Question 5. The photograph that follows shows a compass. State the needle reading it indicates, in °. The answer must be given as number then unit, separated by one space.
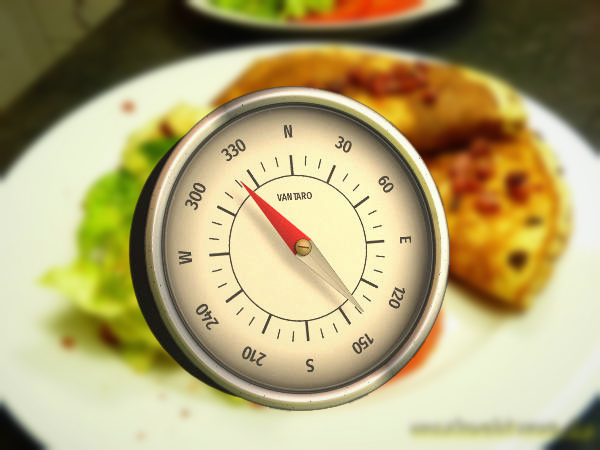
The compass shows 320 °
